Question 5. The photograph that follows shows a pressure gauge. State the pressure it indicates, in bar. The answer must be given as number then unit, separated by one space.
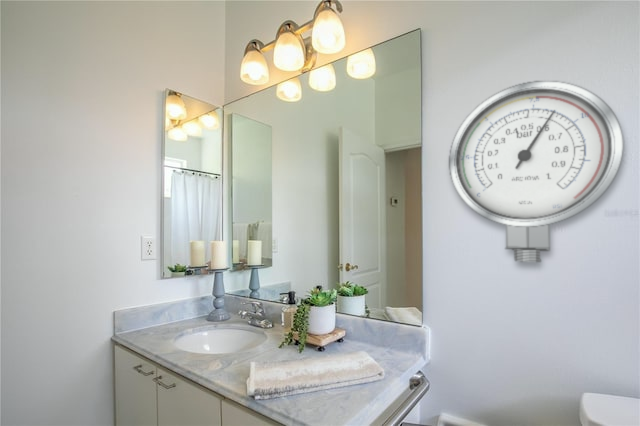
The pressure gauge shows 0.6 bar
